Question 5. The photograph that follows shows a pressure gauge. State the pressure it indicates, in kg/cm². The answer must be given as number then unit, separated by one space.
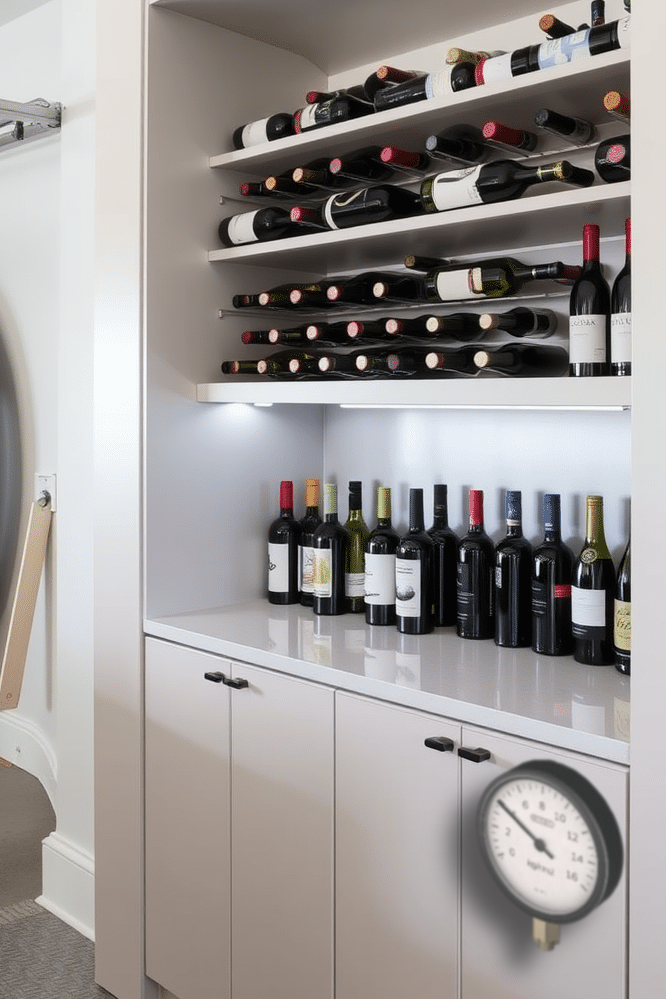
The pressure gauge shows 4 kg/cm²
